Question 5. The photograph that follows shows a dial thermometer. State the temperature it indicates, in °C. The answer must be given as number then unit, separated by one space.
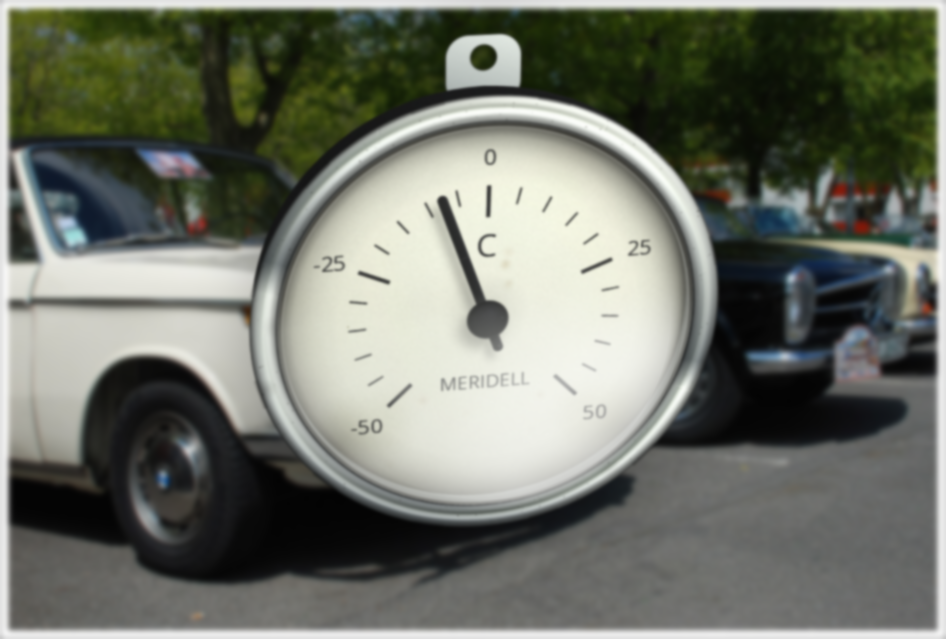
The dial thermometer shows -7.5 °C
